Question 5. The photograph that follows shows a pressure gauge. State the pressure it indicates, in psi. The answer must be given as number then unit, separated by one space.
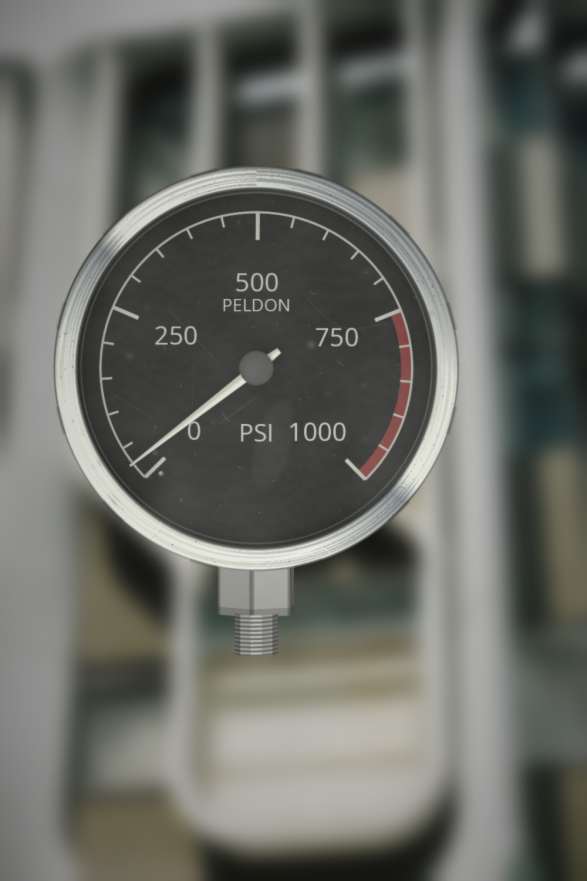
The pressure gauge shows 25 psi
